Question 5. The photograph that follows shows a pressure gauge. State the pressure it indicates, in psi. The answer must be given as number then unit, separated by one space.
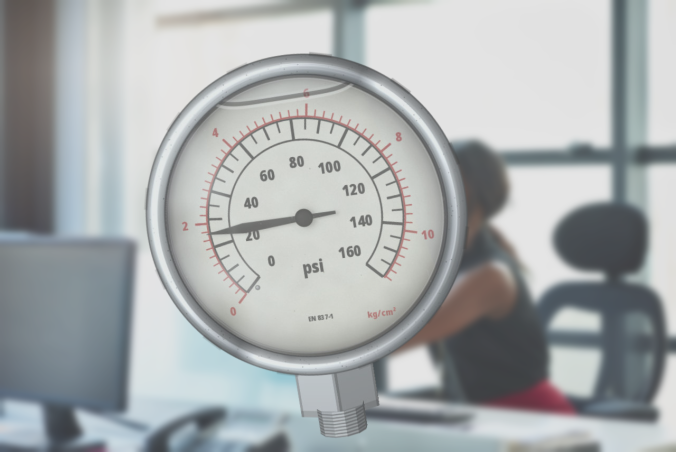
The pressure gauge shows 25 psi
